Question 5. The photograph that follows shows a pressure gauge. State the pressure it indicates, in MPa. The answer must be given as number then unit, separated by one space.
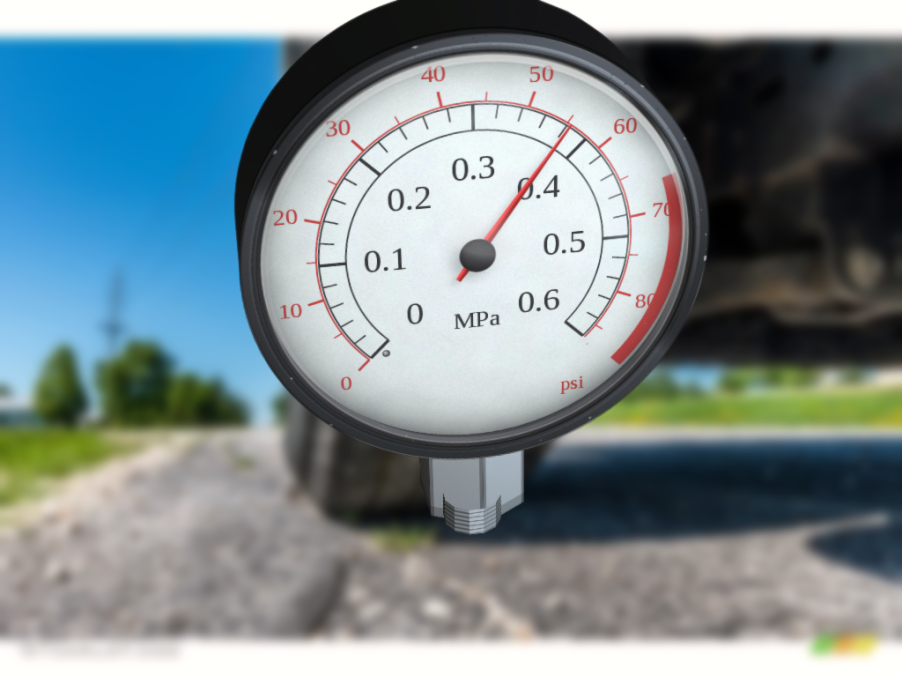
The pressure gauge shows 0.38 MPa
